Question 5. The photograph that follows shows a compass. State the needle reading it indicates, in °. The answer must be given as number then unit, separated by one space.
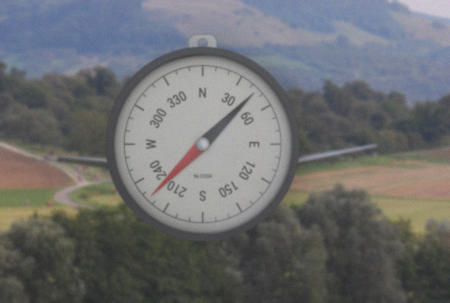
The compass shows 225 °
